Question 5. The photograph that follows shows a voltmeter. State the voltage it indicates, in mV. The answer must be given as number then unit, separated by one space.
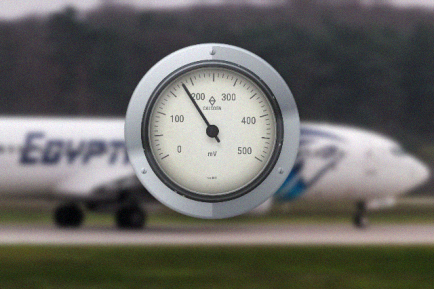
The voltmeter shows 180 mV
